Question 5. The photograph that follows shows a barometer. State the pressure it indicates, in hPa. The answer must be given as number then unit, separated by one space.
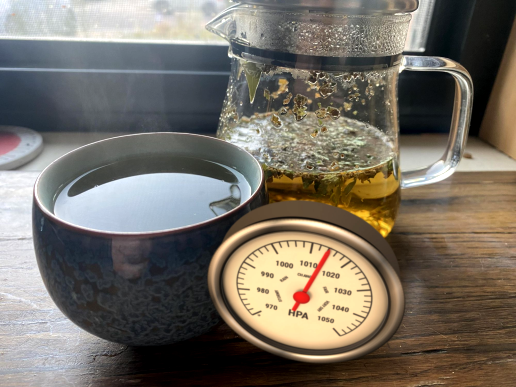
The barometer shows 1014 hPa
